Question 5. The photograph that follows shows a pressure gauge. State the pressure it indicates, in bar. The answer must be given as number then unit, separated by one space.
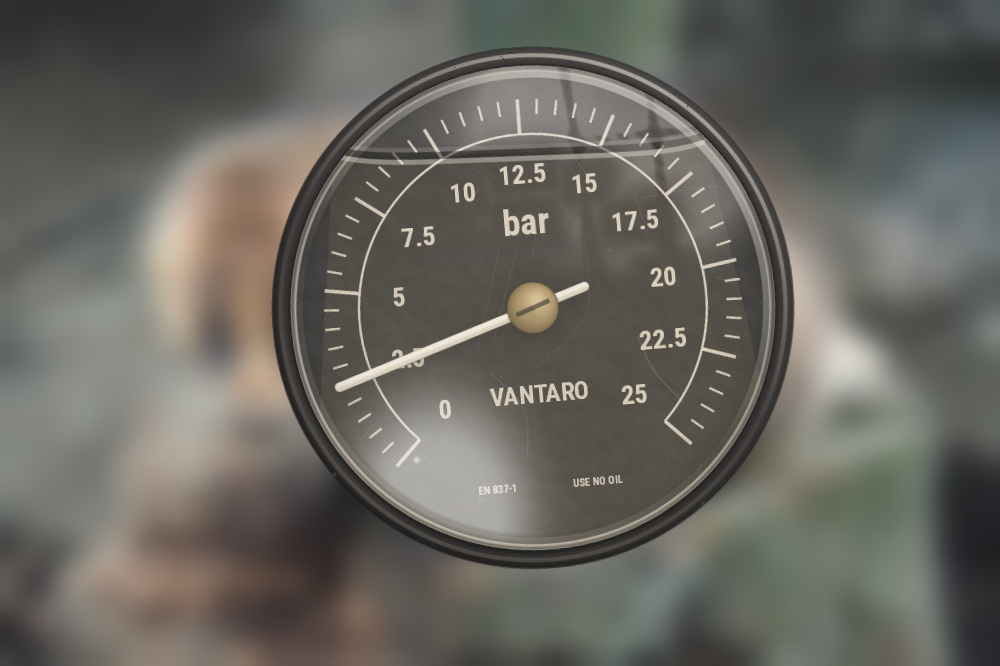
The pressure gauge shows 2.5 bar
